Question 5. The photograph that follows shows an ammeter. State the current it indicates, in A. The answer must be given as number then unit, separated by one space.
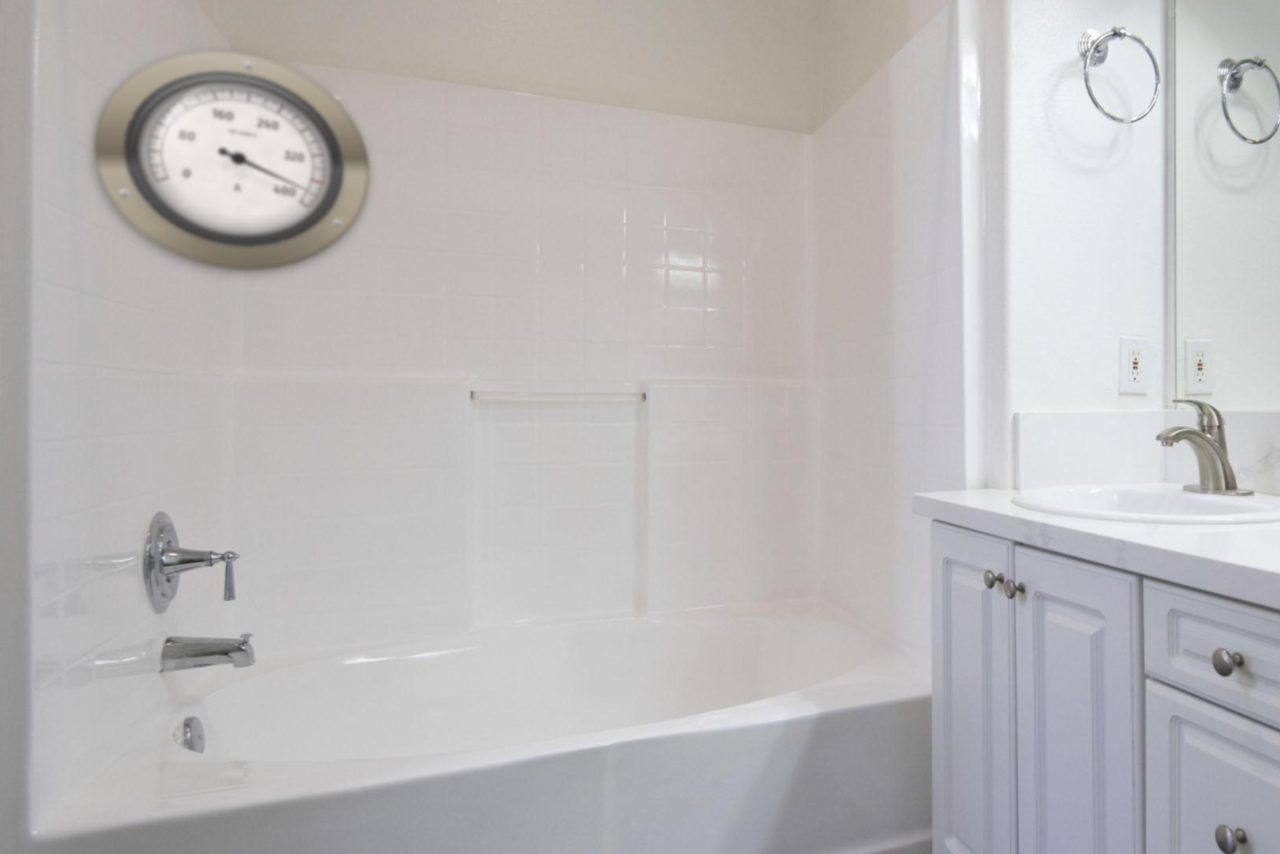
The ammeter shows 380 A
